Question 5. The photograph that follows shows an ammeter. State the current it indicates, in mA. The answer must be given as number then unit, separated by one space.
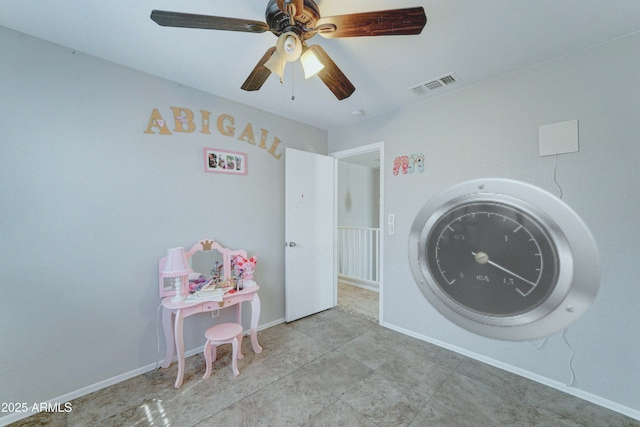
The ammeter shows 1.4 mA
